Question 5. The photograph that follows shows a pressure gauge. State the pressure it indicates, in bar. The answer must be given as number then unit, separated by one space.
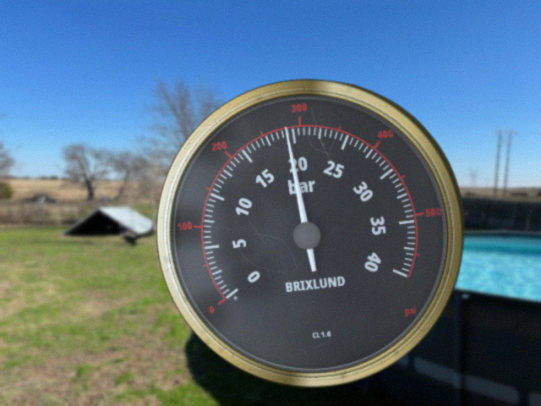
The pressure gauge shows 19.5 bar
